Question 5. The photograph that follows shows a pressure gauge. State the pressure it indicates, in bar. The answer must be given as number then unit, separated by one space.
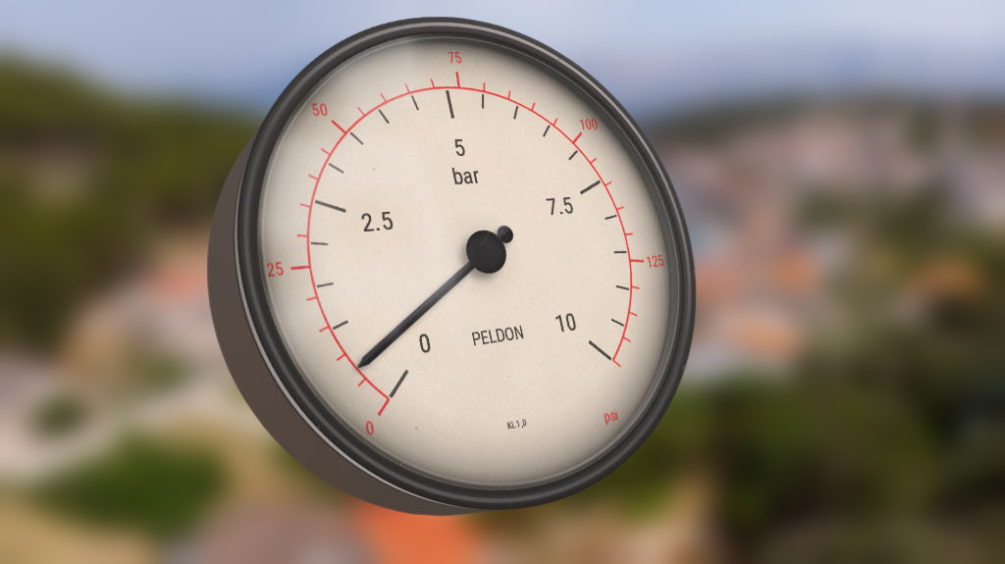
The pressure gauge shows 0.5 bar
